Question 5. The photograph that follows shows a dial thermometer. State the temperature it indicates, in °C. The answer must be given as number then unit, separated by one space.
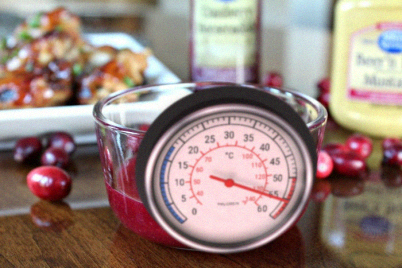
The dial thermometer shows 55 °C
